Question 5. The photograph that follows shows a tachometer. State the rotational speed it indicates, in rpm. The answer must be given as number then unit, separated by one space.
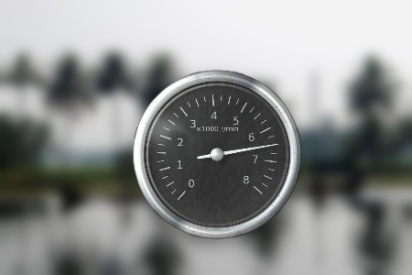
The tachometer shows 6500 rpm
